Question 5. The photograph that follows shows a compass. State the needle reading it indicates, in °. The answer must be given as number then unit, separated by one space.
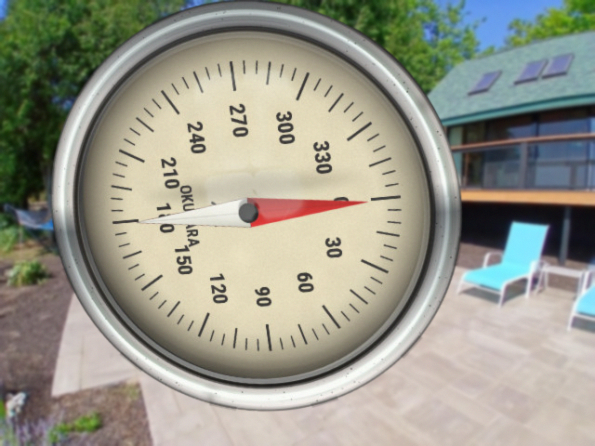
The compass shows 0 °
